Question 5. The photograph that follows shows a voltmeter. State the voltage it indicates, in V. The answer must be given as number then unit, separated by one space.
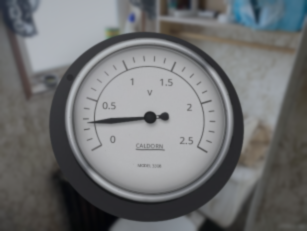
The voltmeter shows 0.25 V
